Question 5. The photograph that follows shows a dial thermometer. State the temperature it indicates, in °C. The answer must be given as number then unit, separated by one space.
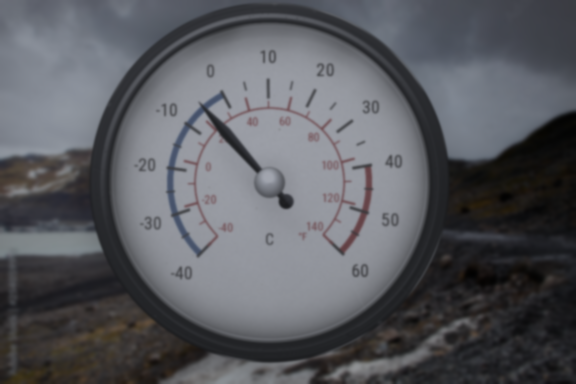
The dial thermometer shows -5 °C
